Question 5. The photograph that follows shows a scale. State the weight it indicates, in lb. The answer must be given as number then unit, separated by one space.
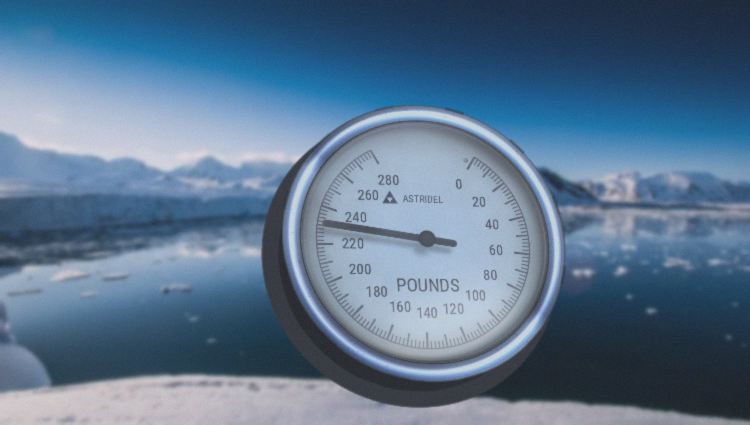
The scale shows 230 lb
